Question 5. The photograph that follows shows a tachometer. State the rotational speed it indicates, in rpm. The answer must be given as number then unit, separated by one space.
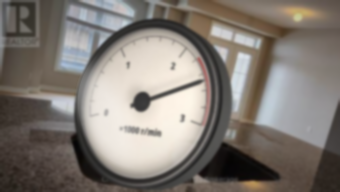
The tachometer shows 2500 rpm
